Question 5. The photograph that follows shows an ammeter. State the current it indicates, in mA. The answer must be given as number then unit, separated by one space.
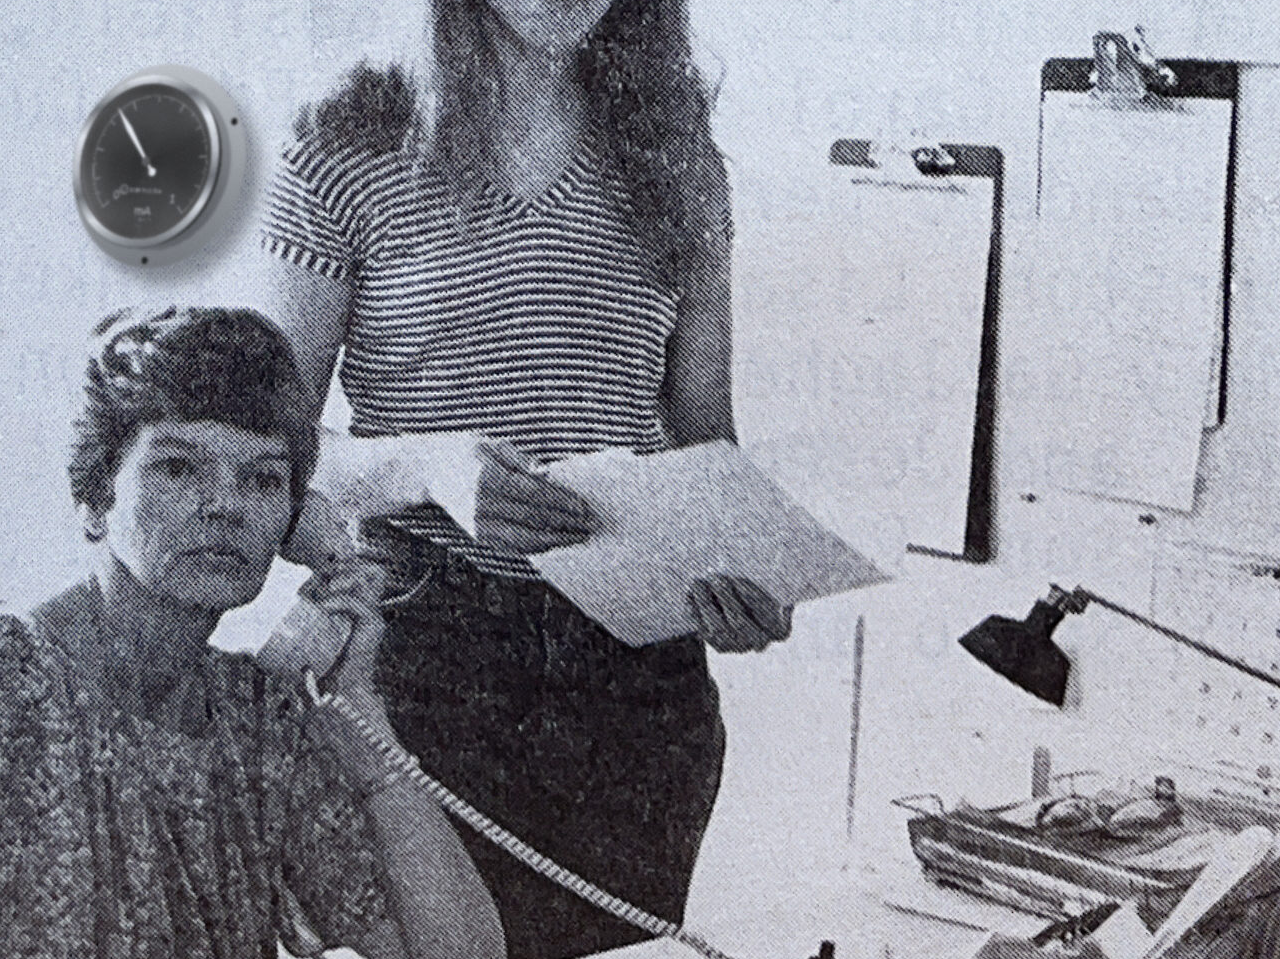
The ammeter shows 0.35 mA
